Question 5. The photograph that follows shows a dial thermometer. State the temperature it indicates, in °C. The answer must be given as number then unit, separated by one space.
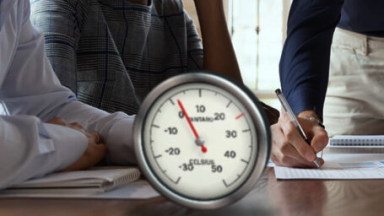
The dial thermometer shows 2.5 °C
